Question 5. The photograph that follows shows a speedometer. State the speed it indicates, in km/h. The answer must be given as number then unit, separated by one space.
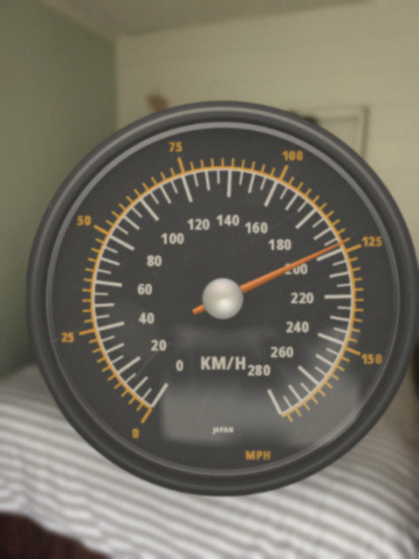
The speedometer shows 197.5 km/h
